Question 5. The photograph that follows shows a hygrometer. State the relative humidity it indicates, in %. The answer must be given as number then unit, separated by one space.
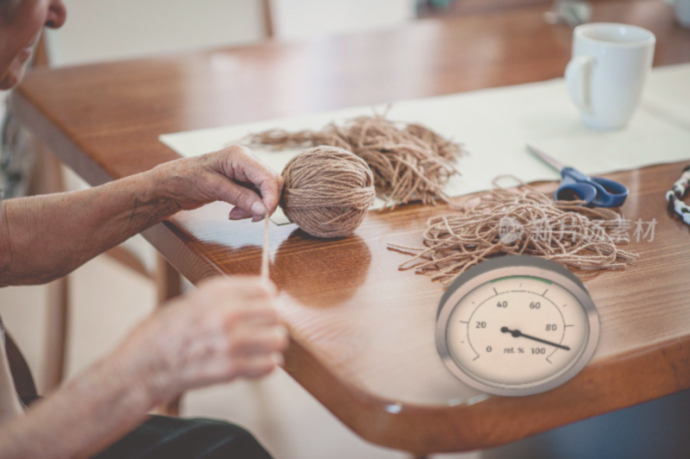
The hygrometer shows 90 %
